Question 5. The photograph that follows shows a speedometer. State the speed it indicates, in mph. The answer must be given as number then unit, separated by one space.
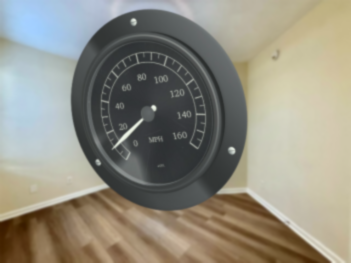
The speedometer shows 10 mph
